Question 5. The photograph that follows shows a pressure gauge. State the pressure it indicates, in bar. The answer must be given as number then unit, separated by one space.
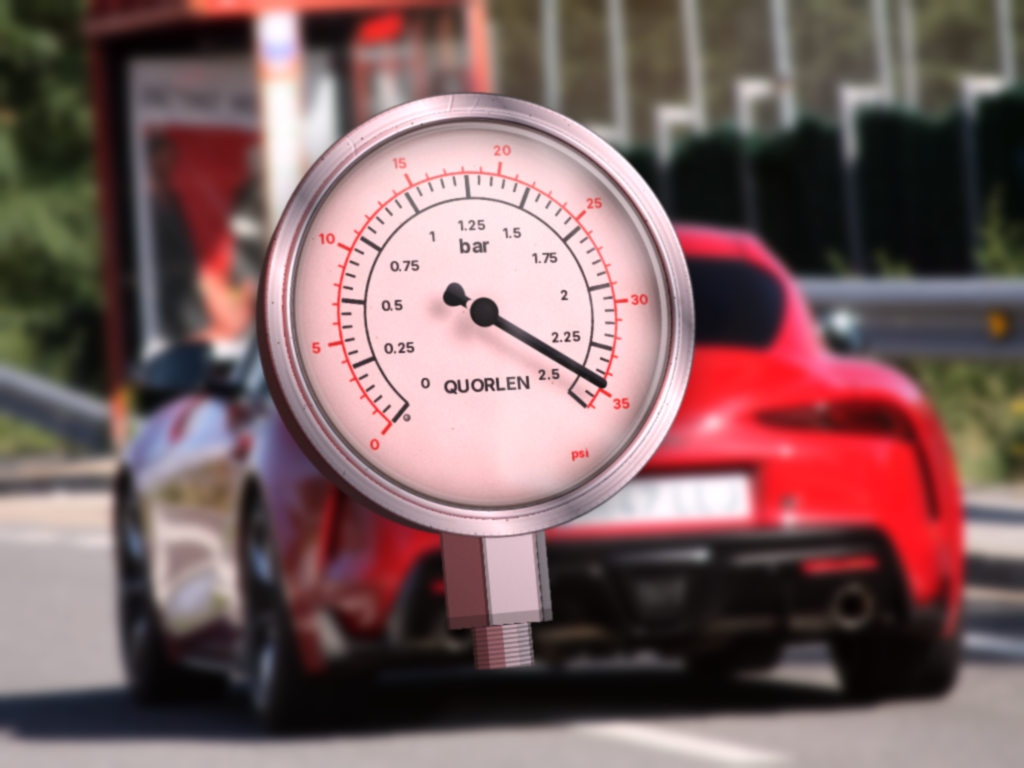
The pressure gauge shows 2.4 bar
